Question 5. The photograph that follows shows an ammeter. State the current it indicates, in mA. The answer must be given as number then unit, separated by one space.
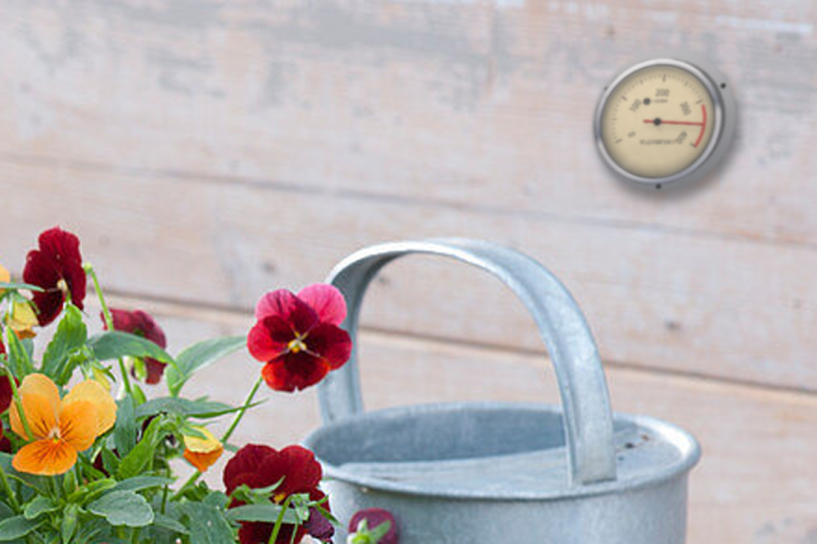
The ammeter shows 350 mA
